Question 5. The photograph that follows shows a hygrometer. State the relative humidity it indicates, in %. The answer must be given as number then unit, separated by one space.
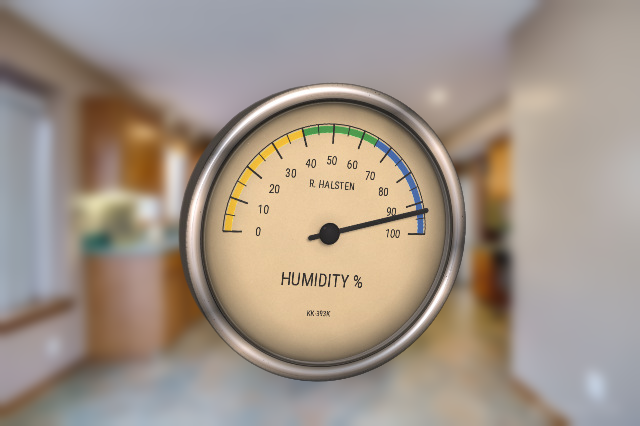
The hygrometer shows 92.5 %
